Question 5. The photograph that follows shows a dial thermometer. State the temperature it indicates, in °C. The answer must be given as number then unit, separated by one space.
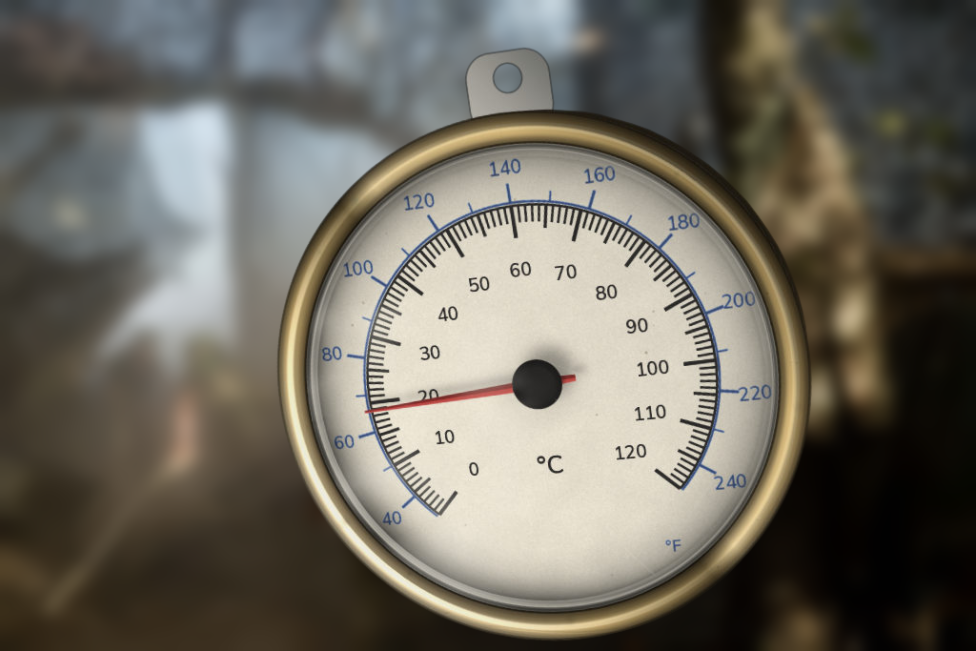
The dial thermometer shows 19 °C
